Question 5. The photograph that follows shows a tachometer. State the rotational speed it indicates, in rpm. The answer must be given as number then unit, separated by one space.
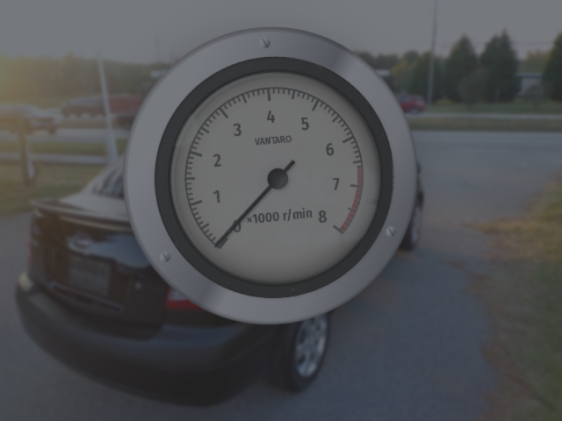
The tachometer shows 100 rpm
